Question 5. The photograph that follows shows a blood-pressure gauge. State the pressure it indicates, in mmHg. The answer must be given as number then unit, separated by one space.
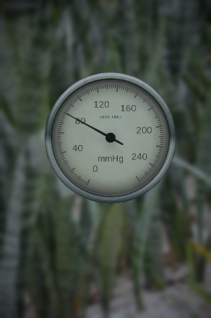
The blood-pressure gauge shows 80 mmHg
